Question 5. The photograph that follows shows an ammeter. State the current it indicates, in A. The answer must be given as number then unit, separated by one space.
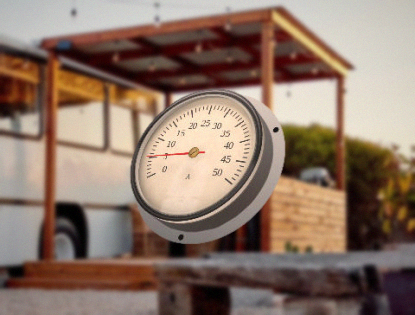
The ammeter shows 5 A
